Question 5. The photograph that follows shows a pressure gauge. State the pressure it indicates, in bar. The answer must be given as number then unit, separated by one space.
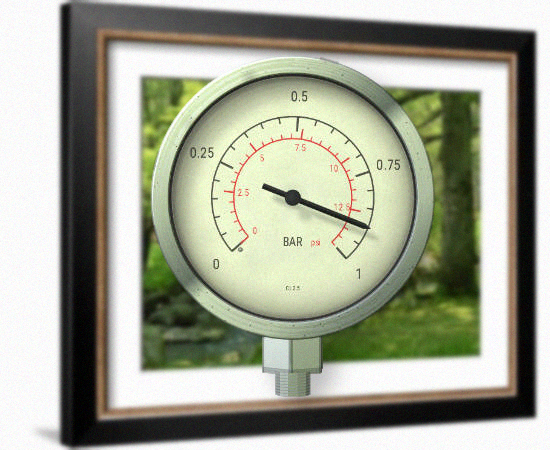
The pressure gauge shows 0.9 bar
